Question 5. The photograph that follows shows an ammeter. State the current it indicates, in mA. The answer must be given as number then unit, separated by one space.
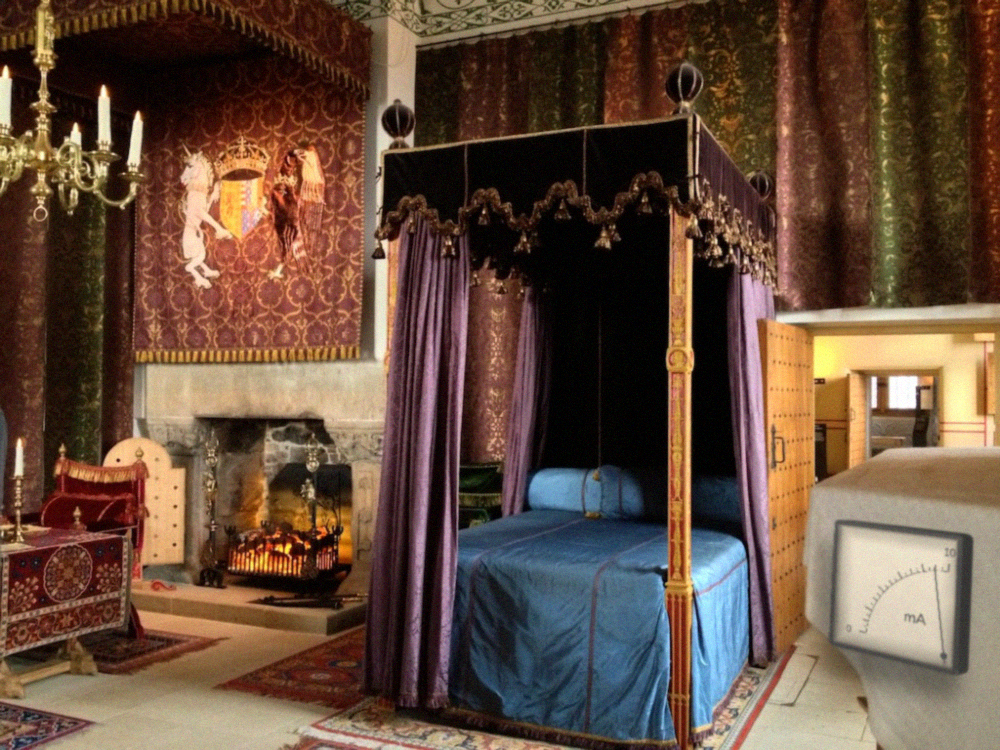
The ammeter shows 9 mA
